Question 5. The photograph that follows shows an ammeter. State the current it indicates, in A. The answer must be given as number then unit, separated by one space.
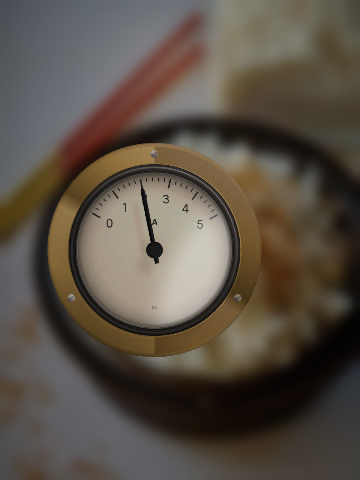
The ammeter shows 2 A
